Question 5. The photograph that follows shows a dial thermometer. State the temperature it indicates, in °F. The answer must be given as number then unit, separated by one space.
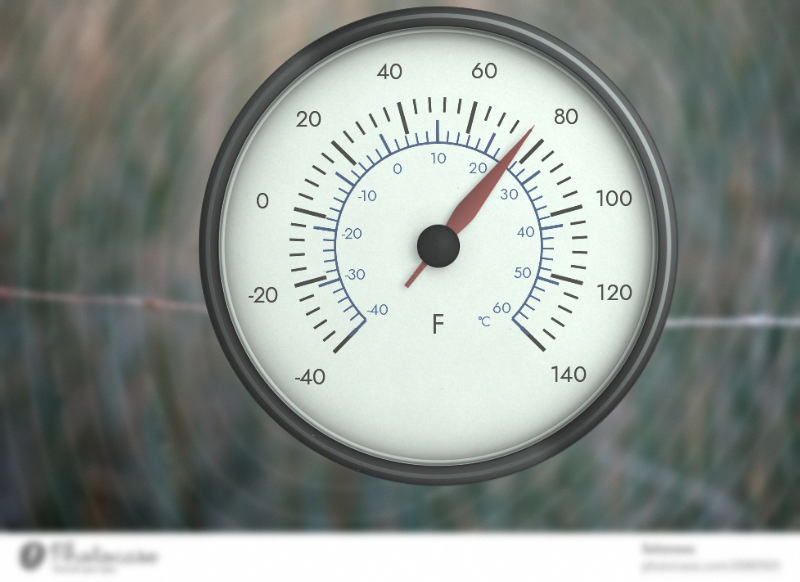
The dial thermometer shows 76 °F
